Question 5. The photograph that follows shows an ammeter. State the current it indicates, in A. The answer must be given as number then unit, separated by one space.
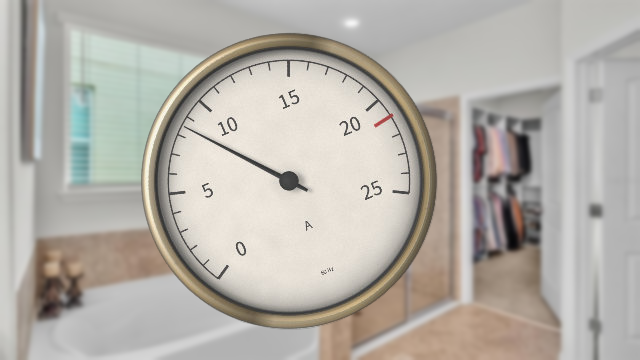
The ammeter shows 8.5 A
